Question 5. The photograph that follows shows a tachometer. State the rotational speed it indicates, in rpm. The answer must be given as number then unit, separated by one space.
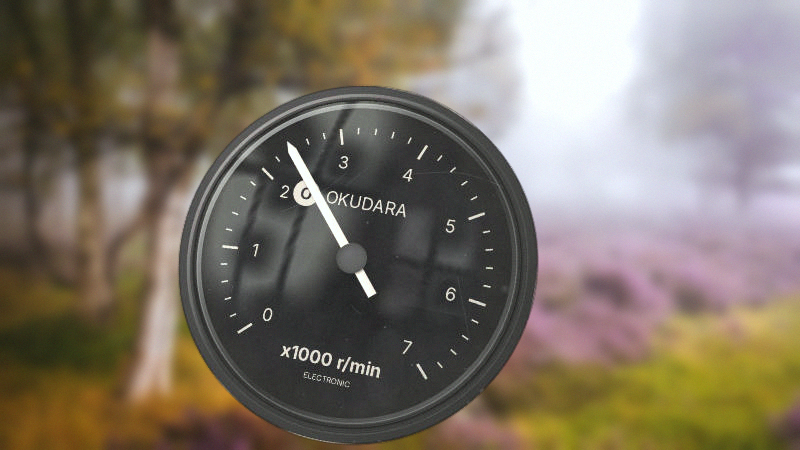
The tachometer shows 2400 rpm
